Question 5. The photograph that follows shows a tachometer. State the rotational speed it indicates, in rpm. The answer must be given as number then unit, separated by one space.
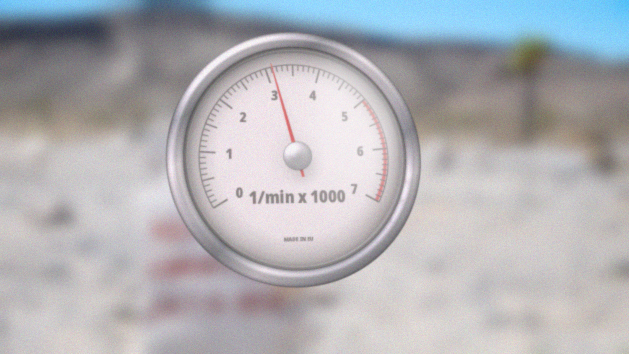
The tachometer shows 3100 rpm
